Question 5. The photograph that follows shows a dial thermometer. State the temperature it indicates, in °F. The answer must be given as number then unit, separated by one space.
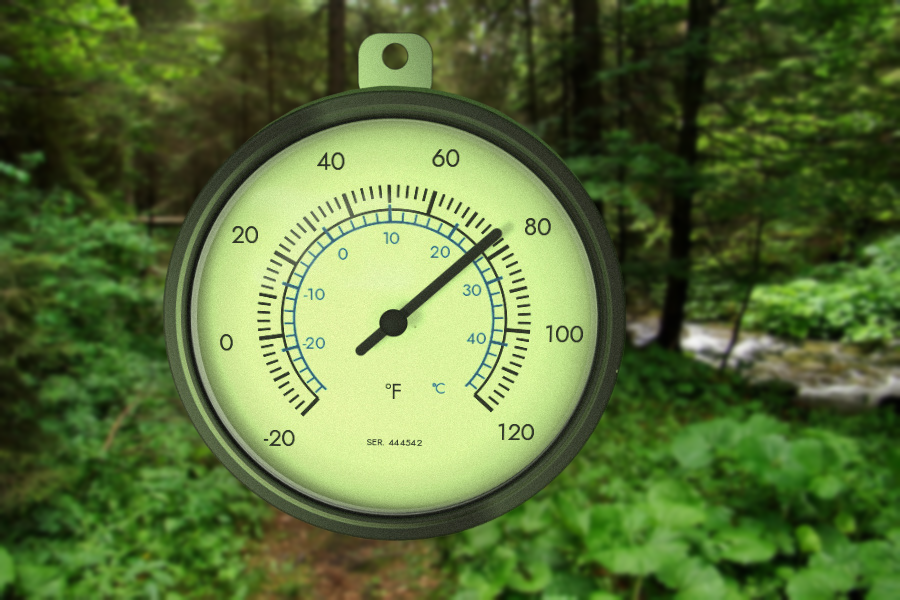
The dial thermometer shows 76 °F
